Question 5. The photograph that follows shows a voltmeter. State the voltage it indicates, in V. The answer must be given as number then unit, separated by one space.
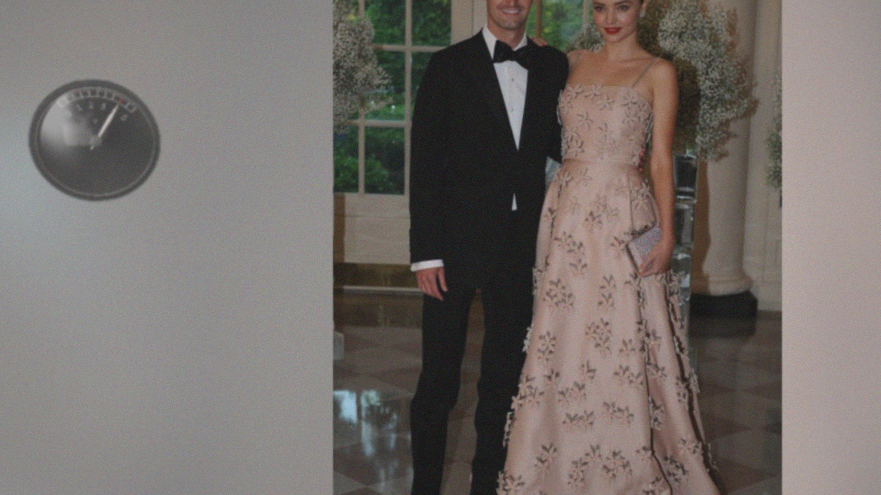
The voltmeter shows 4 V
